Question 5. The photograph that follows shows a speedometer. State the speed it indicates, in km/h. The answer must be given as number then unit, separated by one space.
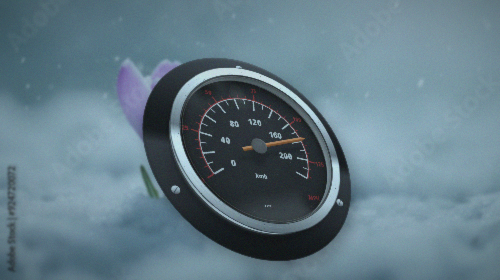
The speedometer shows 180 km/h
